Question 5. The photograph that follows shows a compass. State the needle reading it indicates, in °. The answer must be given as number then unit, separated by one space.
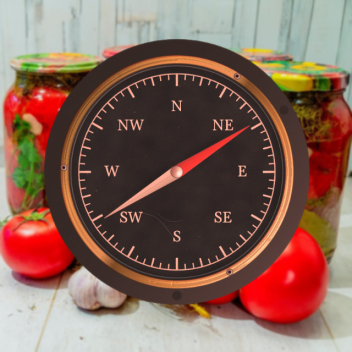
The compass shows 57.5 °
